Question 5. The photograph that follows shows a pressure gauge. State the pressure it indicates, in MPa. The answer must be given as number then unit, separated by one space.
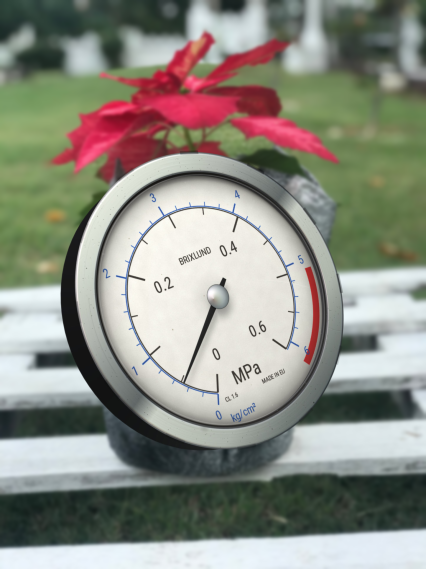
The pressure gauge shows 0.05 MPa
